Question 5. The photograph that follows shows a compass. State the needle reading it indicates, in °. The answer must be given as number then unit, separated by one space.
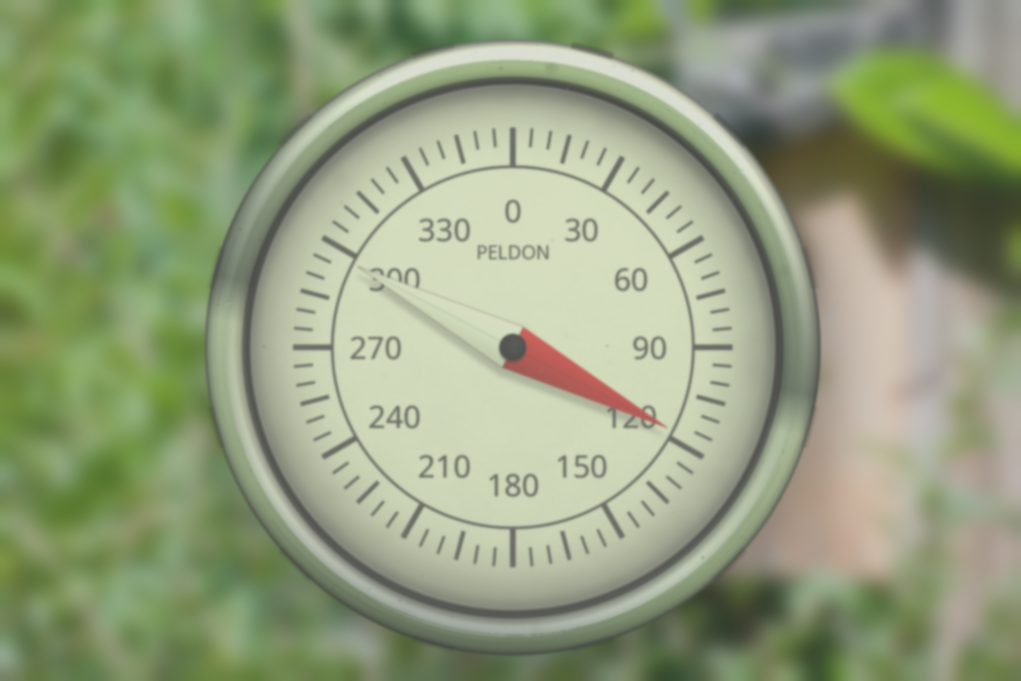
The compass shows 117.5 °
